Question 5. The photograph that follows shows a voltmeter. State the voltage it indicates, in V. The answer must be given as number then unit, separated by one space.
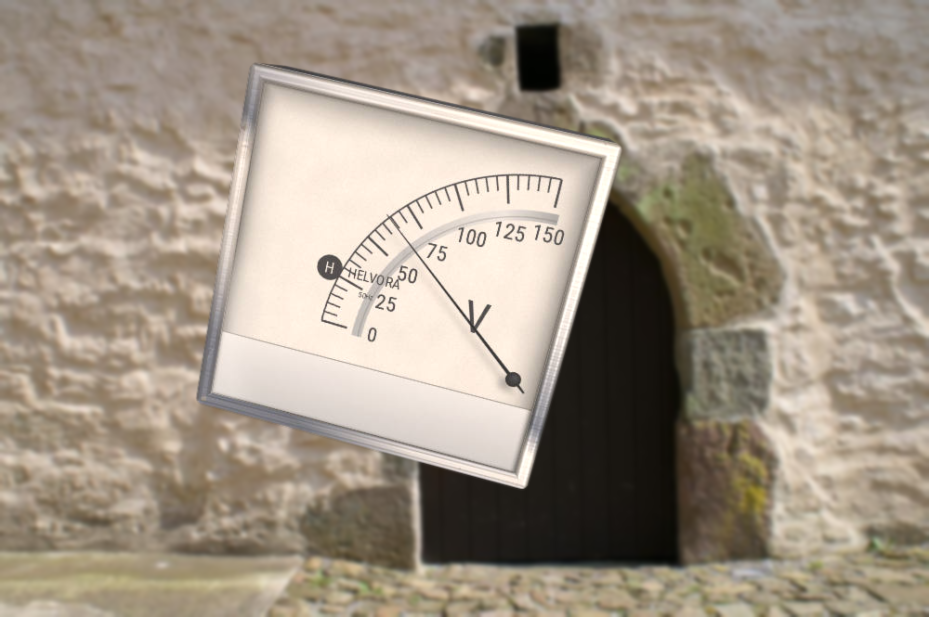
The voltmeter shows 65 V
